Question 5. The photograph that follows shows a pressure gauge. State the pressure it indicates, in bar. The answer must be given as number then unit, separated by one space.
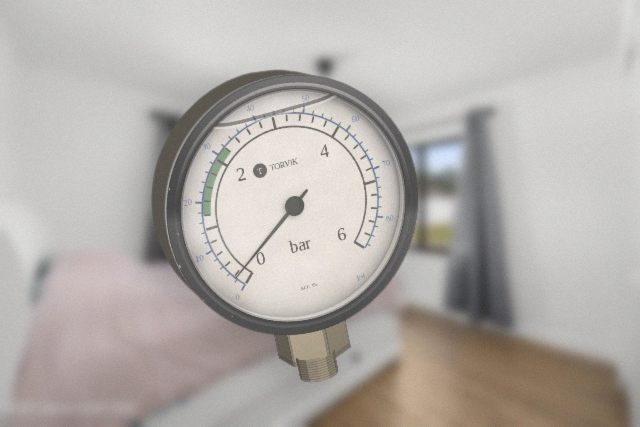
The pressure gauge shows 0.2 bar
